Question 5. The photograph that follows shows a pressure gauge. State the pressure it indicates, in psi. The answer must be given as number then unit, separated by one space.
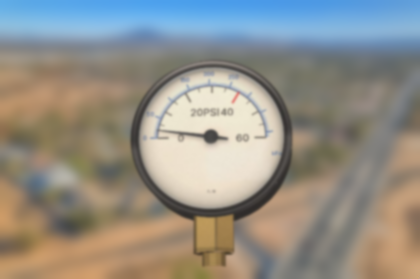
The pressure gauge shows 2.5 psi
